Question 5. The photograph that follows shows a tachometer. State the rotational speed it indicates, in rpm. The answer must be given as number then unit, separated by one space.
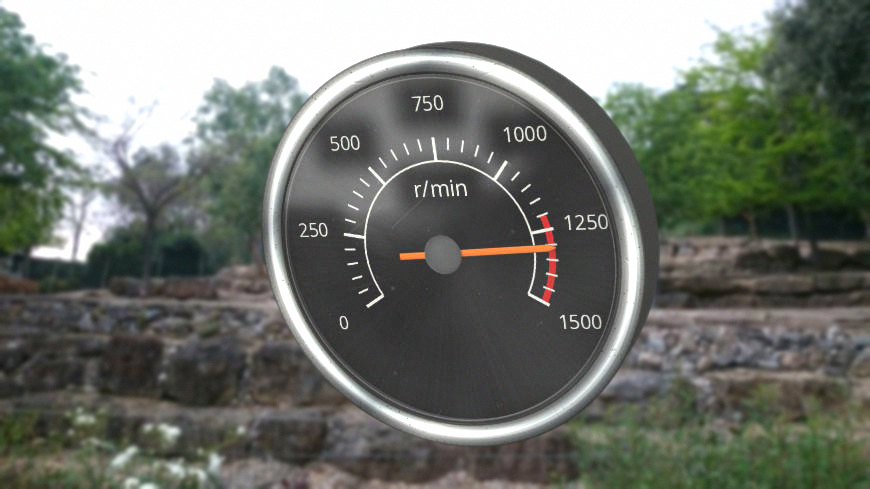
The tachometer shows 1300 rpm
